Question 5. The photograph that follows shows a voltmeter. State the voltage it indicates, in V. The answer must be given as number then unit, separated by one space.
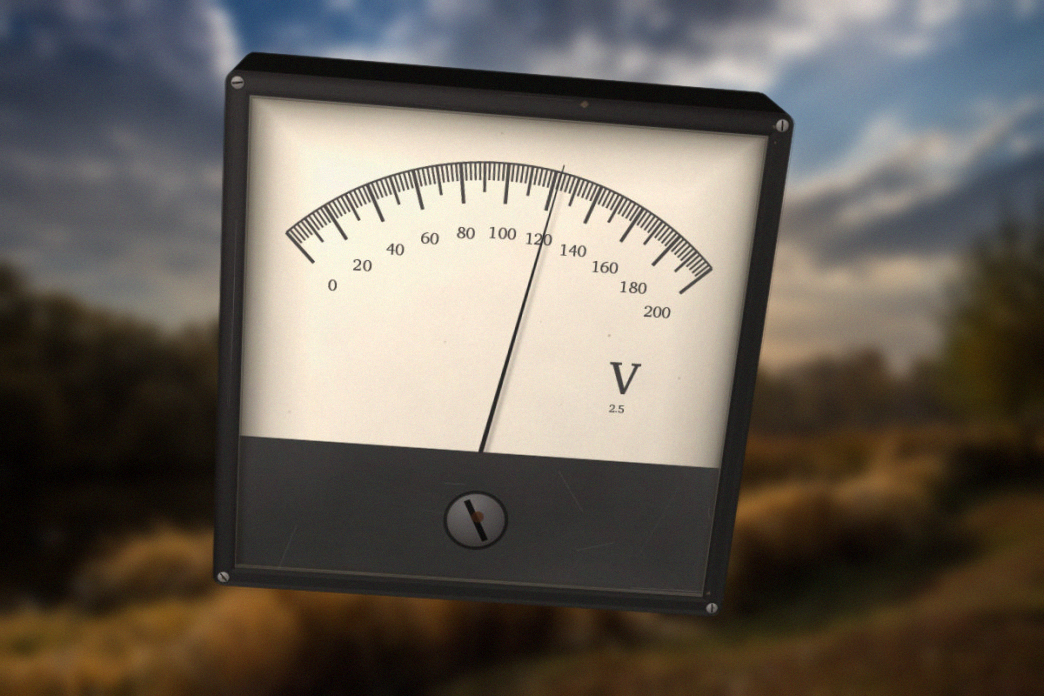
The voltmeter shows 122 V
